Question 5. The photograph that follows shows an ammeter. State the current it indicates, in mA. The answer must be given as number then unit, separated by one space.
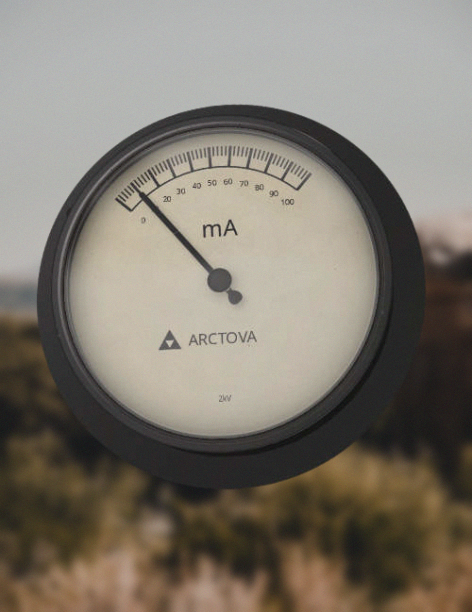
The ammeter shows 10 mA
